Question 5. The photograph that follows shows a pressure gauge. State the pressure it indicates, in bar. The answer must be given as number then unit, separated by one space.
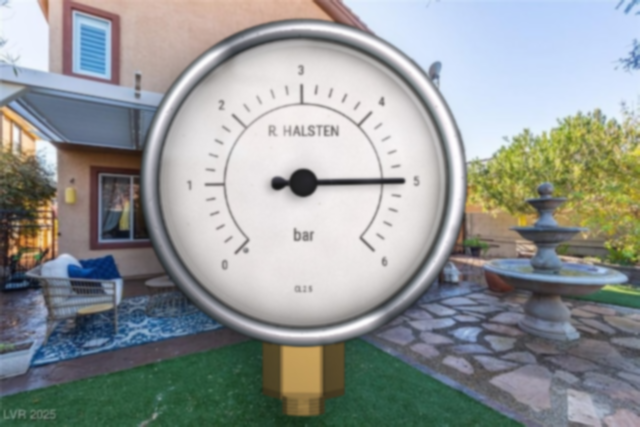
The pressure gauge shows 5 bar
